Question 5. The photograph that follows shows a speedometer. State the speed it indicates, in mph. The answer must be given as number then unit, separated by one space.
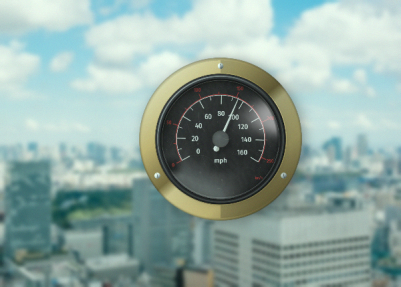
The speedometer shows 95 mph
